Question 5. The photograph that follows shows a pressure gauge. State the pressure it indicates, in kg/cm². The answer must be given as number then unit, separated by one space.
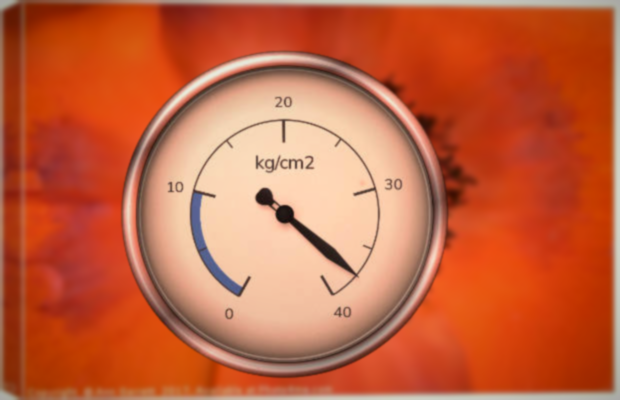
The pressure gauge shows 37.5 kg/cm²
